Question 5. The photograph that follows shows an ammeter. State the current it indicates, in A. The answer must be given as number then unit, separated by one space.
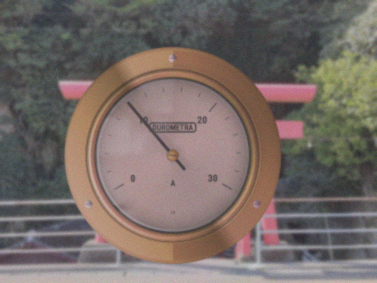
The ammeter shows 10 A
